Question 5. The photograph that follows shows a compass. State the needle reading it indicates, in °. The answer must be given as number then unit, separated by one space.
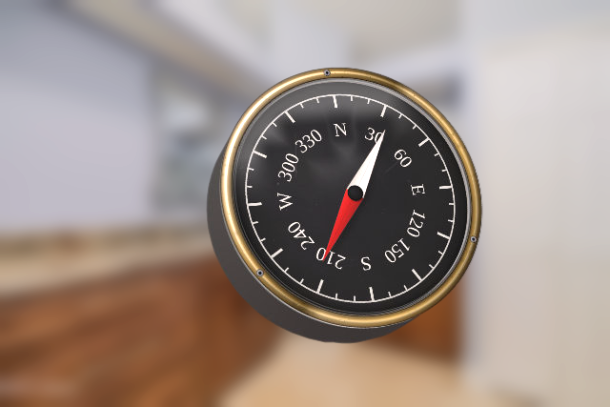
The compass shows 215 °
